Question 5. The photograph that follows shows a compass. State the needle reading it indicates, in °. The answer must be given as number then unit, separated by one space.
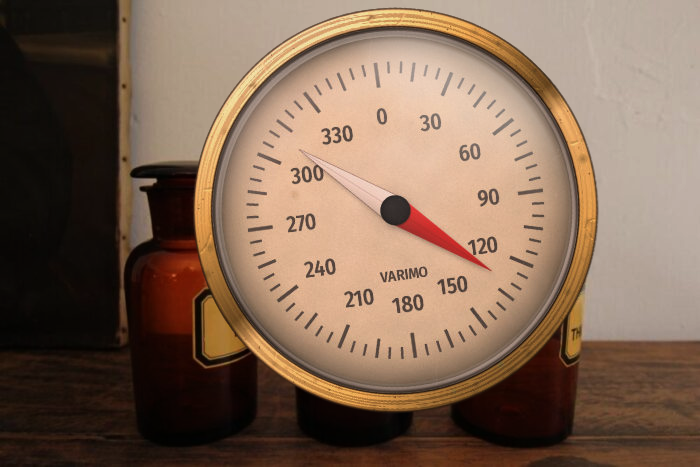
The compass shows 130 °
